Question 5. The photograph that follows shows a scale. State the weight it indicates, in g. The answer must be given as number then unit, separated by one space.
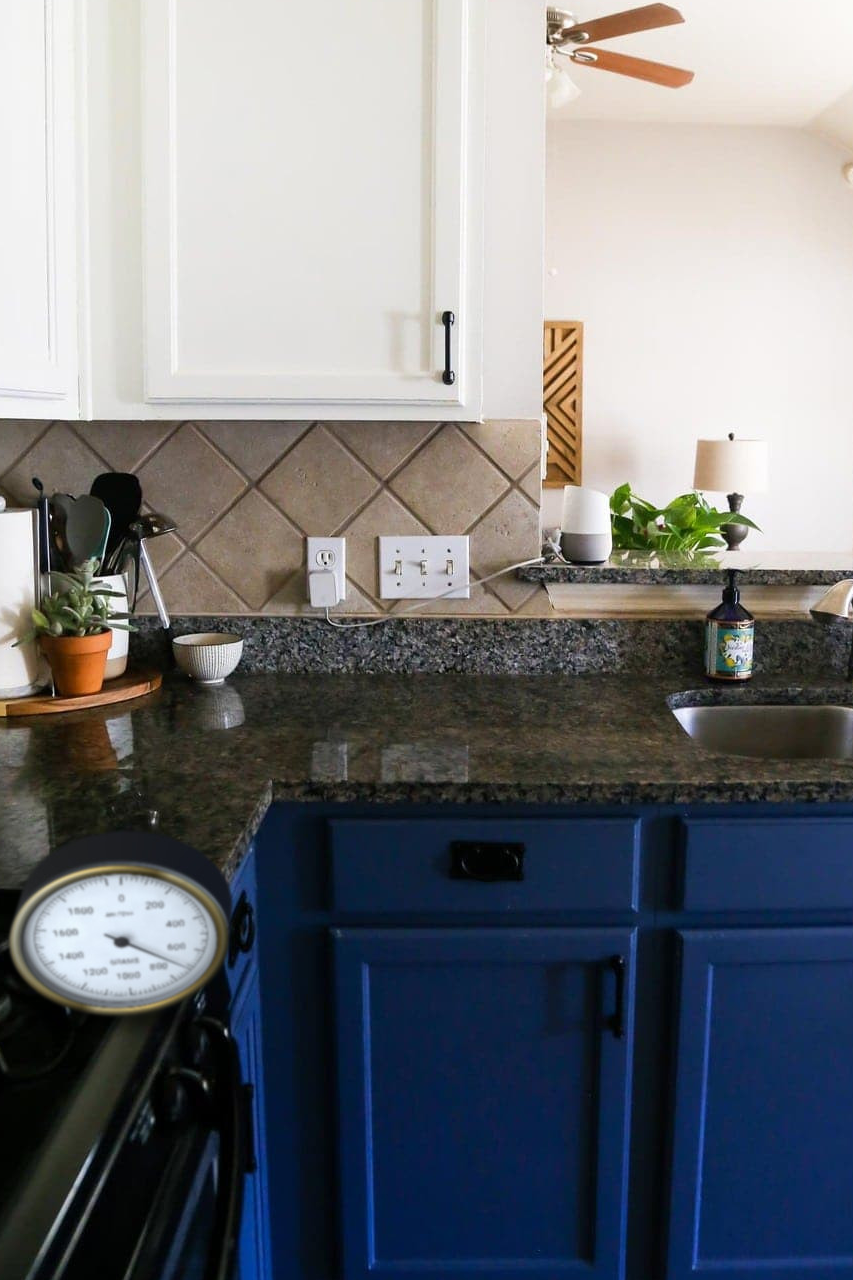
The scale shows 700 g
